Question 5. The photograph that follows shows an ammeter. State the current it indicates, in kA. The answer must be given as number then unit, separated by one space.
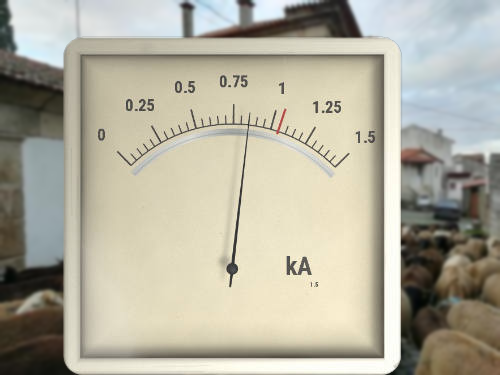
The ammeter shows 0.85 kA
